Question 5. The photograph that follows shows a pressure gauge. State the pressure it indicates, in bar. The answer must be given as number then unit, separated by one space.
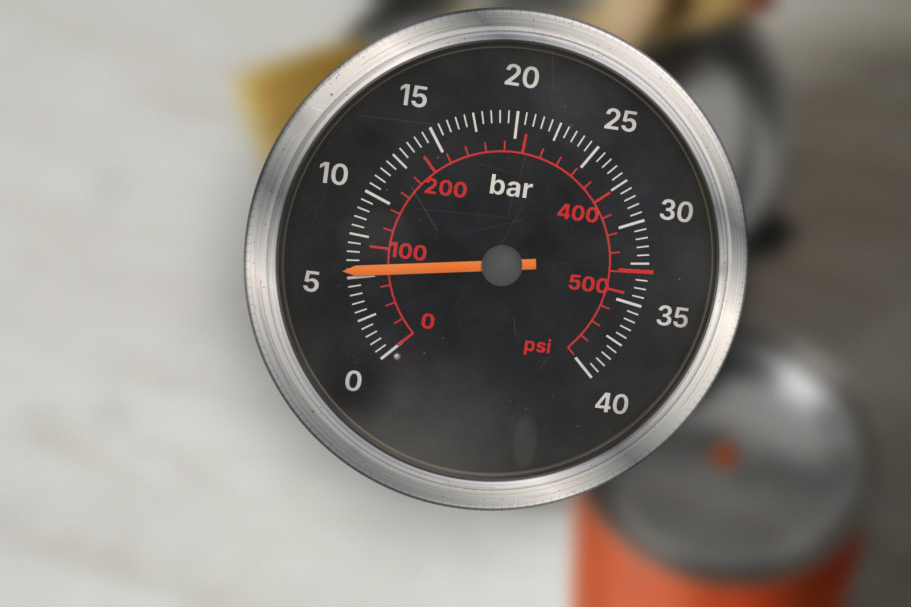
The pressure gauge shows 5.5 bar
